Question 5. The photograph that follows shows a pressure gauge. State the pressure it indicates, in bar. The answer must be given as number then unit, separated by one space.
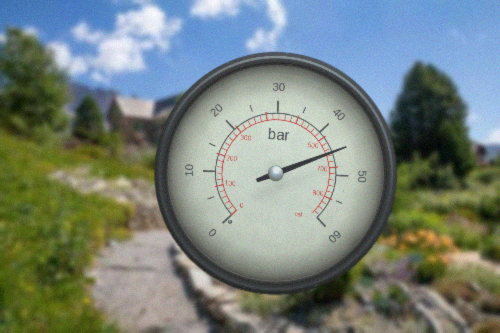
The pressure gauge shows 45 bar
